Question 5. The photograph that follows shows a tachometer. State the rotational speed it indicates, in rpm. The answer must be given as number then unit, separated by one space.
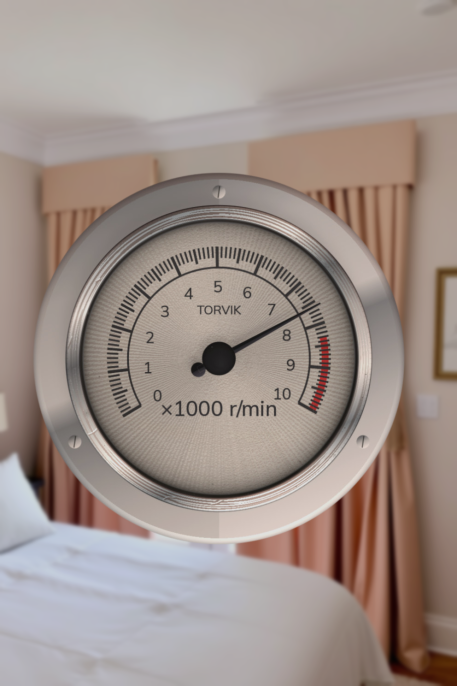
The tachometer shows 7600 rpm
